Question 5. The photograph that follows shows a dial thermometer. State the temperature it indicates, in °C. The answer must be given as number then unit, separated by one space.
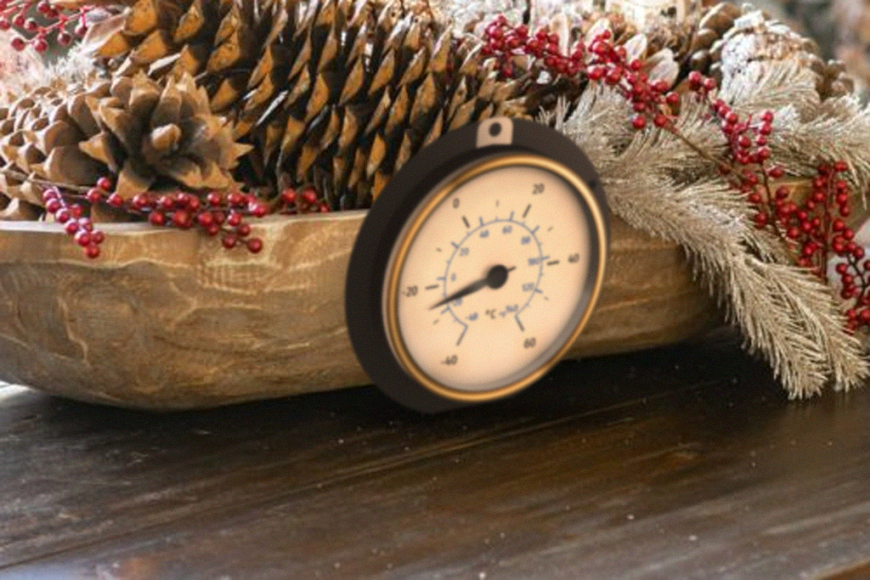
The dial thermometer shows -25 °C
